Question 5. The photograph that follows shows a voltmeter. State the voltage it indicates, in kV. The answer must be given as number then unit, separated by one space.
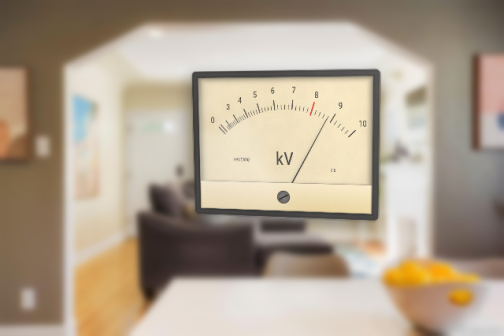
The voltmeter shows 8.8 kV
